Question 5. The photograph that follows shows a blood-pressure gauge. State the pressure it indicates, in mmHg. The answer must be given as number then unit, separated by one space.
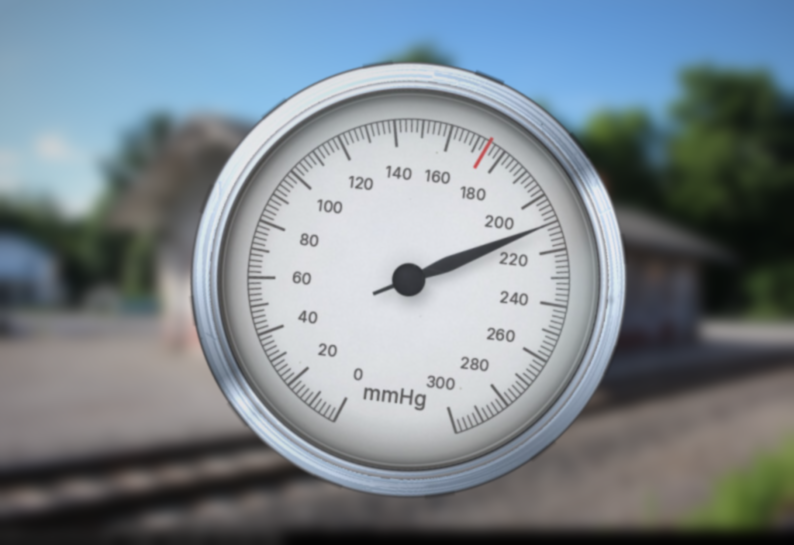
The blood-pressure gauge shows 210 mmHg
